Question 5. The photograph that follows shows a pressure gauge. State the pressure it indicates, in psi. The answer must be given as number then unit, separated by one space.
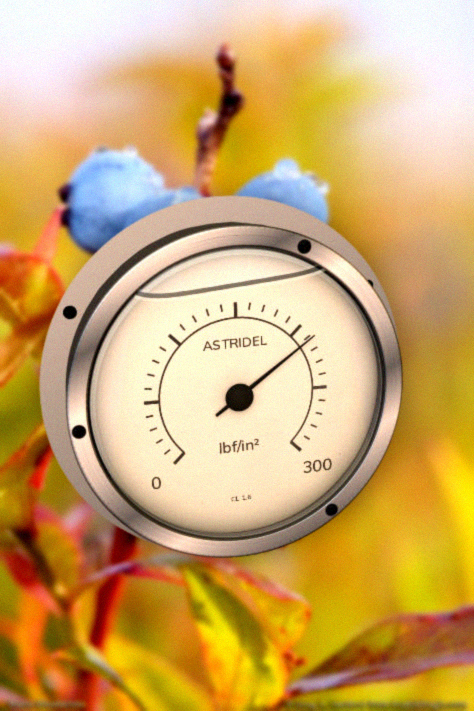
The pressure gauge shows 210 psi
